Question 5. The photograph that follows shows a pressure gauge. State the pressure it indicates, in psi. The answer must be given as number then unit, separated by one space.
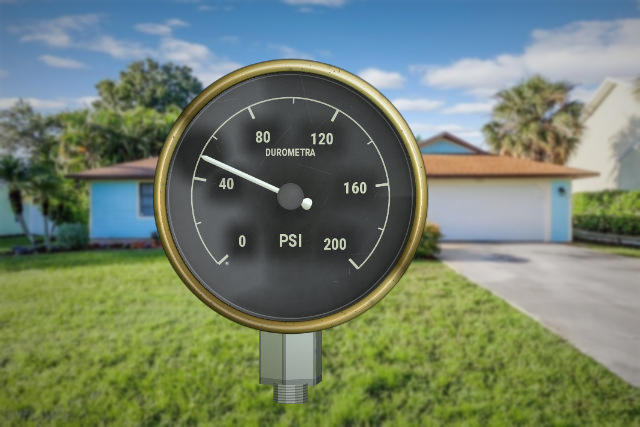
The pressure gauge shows 50 psi
